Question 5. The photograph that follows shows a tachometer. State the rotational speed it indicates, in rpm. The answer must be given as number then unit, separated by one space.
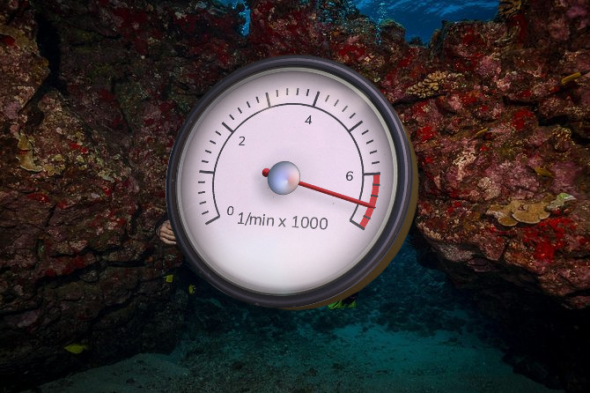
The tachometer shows 6600 rpm
